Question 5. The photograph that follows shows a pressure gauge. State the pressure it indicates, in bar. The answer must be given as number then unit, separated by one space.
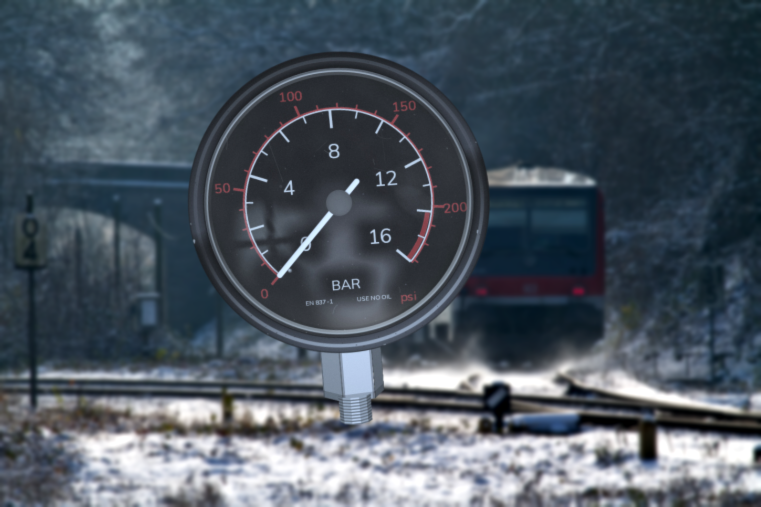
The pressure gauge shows 0 bar
